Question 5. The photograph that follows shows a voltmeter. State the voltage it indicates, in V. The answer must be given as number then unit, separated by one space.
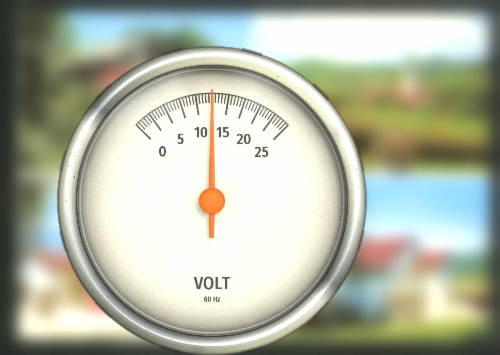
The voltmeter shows 12.5 V
